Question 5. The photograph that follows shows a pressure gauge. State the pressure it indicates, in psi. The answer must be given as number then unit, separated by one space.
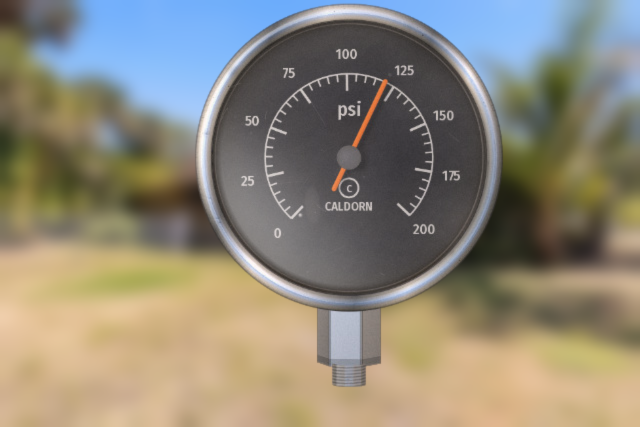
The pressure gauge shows 120 psi
